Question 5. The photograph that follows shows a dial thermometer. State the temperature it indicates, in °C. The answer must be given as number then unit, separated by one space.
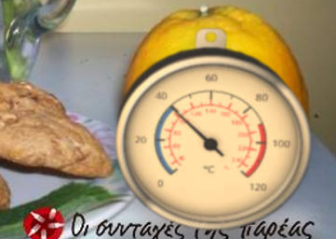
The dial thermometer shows 40 °C
